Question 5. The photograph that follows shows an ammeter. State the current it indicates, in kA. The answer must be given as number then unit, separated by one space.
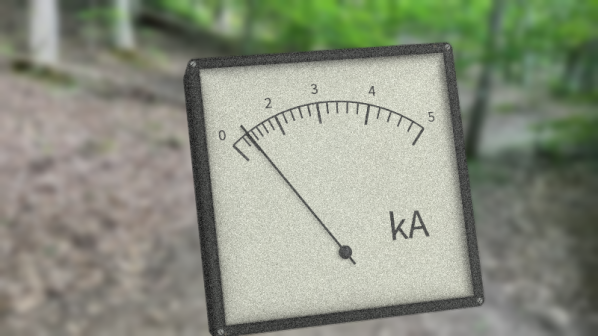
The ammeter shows 1 kA
